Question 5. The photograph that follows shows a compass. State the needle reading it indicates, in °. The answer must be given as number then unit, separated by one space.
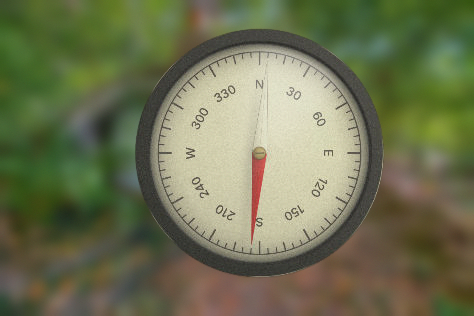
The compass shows 185 °
